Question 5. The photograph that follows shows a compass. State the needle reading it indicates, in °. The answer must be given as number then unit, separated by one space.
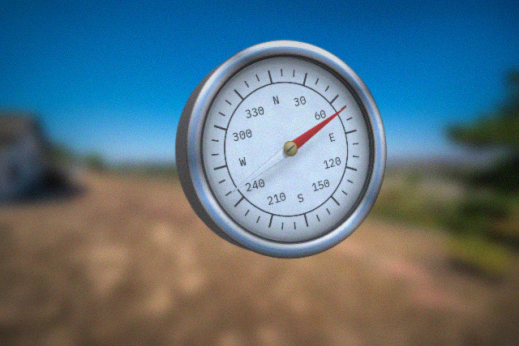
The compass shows 70 °
